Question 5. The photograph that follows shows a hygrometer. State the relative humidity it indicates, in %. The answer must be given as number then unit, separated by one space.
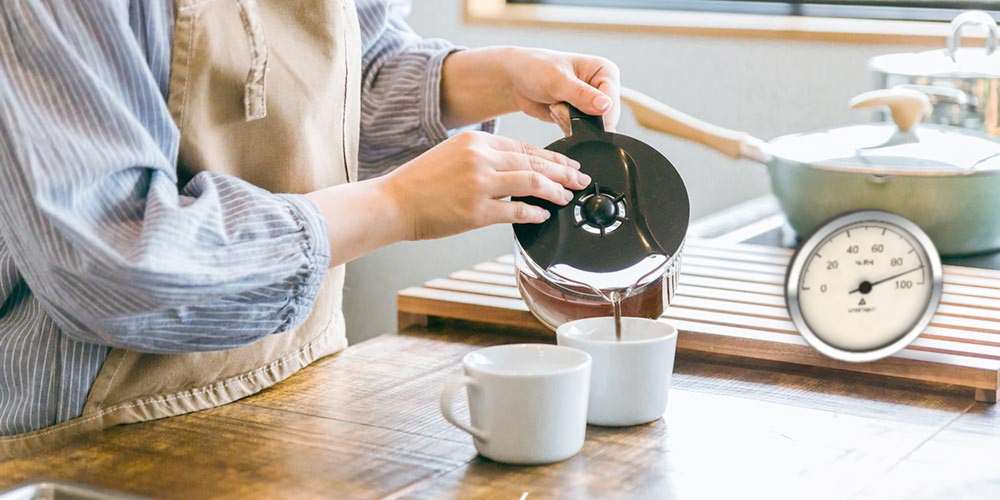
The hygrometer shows 90 %
